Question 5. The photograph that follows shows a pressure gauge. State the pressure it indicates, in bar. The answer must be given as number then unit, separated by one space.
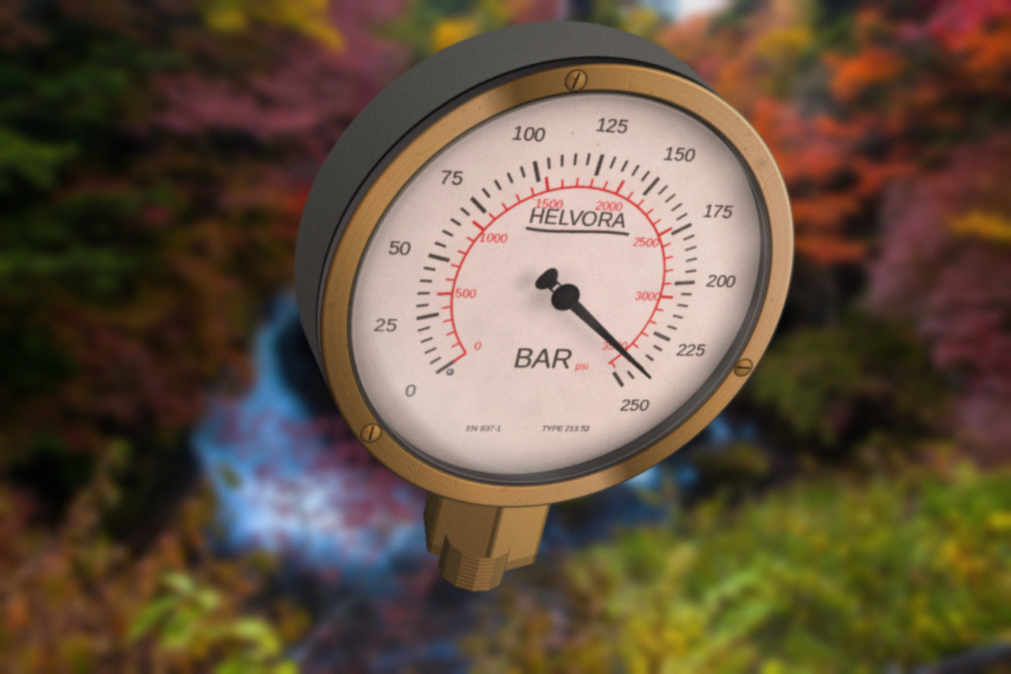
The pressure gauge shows 240 bar
